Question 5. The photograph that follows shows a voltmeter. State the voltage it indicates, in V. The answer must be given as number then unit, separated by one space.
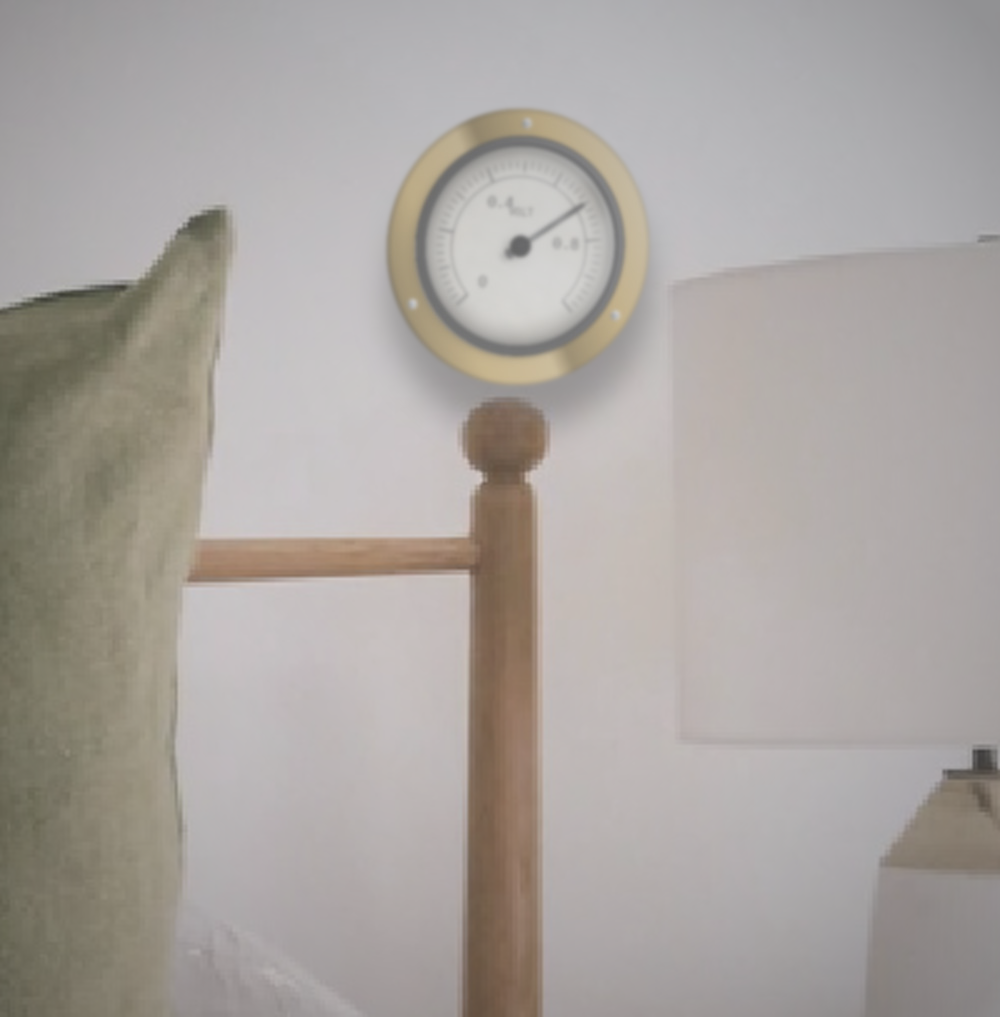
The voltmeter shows 0.7 V
